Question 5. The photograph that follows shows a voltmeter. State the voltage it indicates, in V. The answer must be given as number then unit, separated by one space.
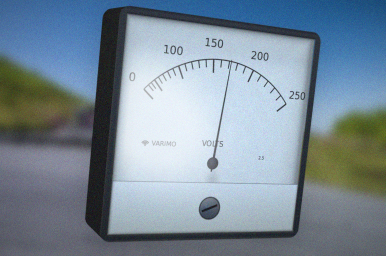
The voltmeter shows 170 V
